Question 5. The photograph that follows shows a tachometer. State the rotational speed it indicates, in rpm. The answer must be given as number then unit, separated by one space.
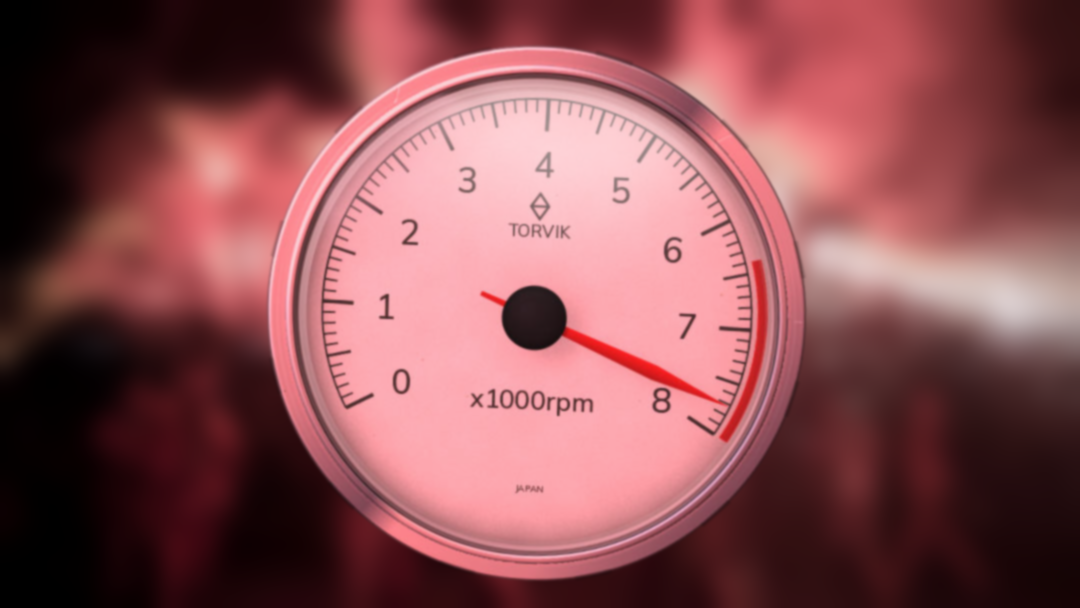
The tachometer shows 7700 rpm
